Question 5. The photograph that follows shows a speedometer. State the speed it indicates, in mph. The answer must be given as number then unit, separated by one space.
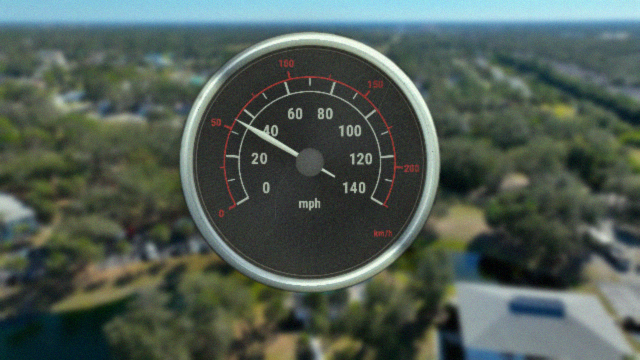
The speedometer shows 35 mph
